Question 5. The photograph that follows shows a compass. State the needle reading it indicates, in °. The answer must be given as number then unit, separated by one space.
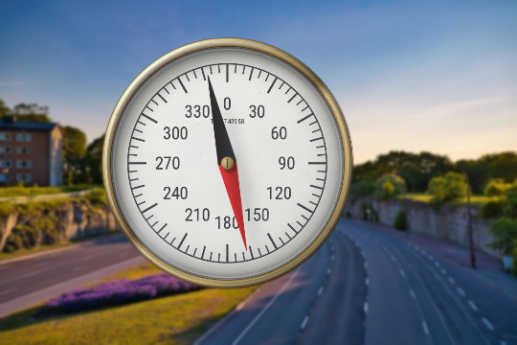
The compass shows 167.5 °
